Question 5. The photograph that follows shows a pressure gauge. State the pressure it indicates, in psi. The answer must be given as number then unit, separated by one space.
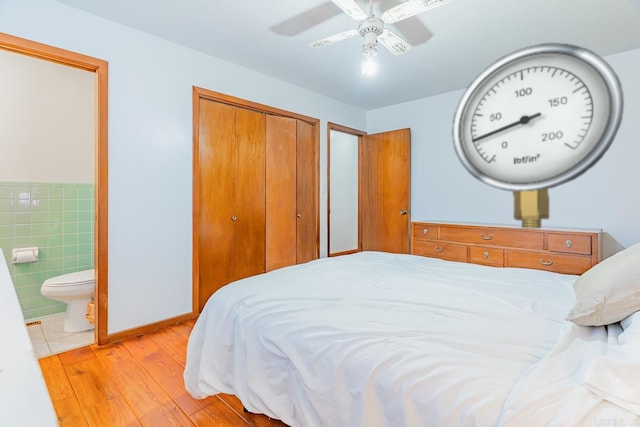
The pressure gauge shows 25 psi
